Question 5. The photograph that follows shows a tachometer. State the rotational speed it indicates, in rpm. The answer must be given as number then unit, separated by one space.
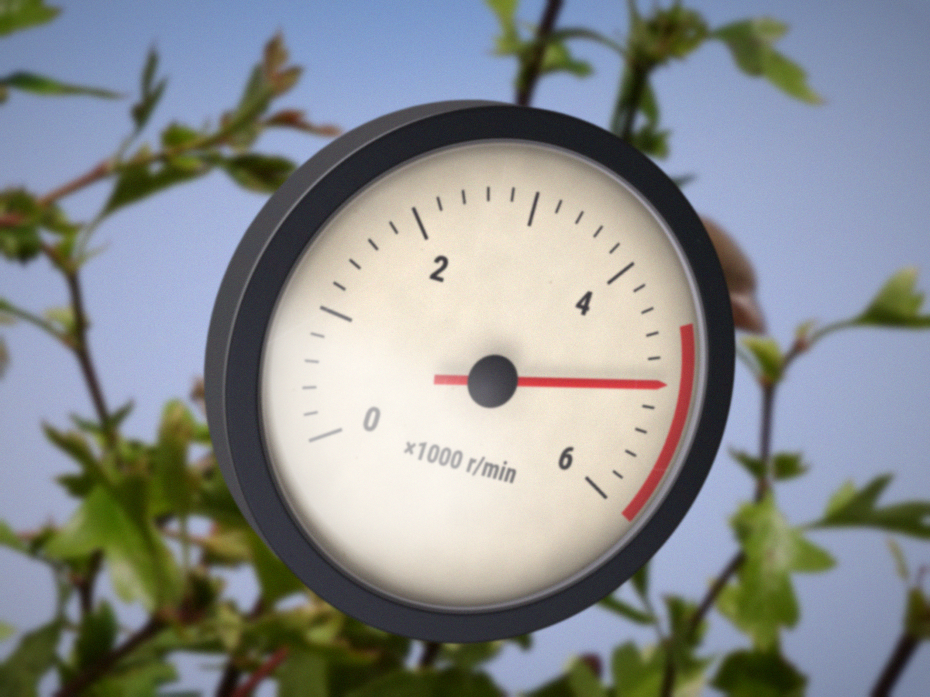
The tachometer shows 5000 rpm
